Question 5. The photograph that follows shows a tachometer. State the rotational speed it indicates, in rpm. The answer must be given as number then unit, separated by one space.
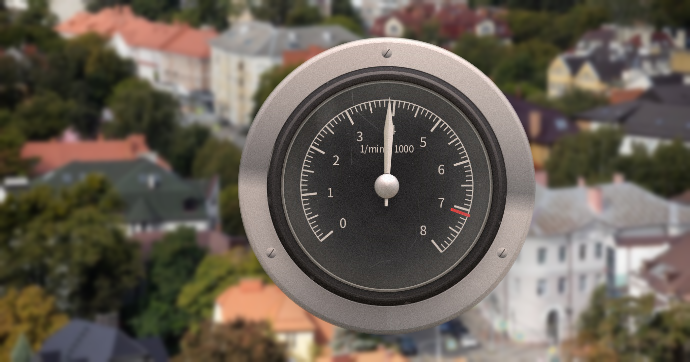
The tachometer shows 3900 rpm
